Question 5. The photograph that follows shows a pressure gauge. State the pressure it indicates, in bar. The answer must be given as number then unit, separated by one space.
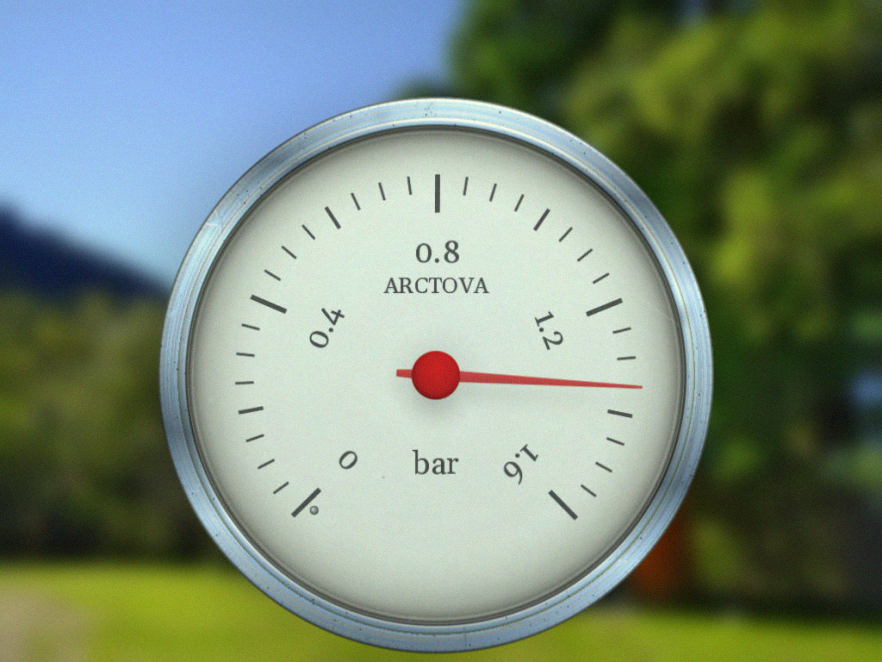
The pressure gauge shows 1.35 bar
